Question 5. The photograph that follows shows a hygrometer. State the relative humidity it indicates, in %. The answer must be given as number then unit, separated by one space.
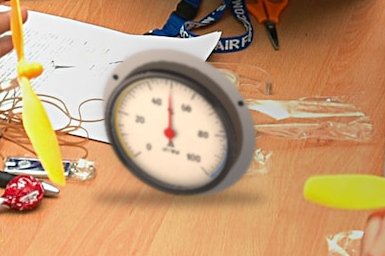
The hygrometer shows 50 %
